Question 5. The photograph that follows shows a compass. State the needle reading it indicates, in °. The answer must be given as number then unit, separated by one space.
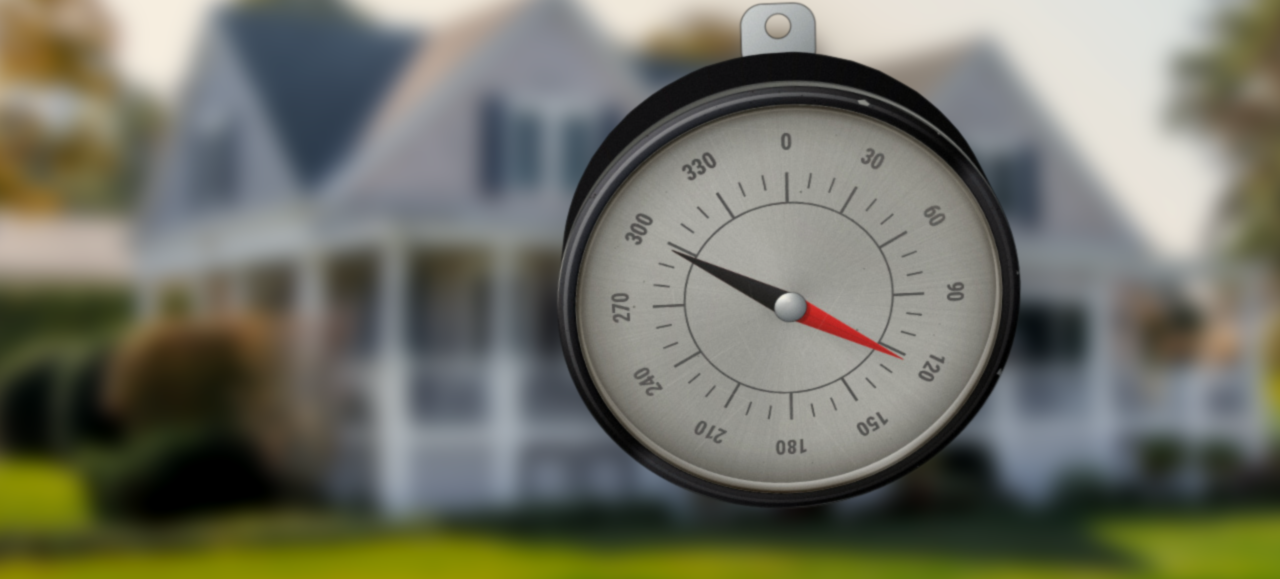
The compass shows 120 °
